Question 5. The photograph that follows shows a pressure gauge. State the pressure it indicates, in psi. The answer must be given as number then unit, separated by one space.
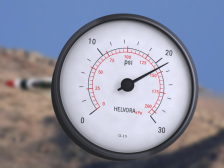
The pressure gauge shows 21 psi
